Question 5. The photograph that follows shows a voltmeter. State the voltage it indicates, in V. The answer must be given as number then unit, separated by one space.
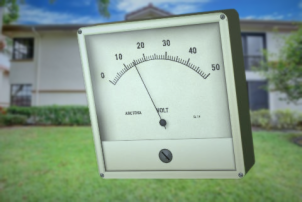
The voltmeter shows 15 V
